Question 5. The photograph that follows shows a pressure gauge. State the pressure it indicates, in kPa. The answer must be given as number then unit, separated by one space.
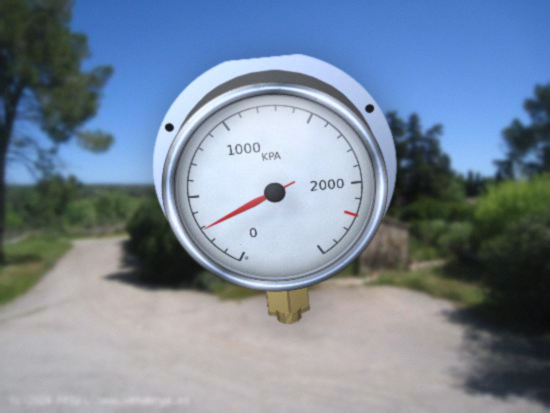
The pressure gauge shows 300 kPa
